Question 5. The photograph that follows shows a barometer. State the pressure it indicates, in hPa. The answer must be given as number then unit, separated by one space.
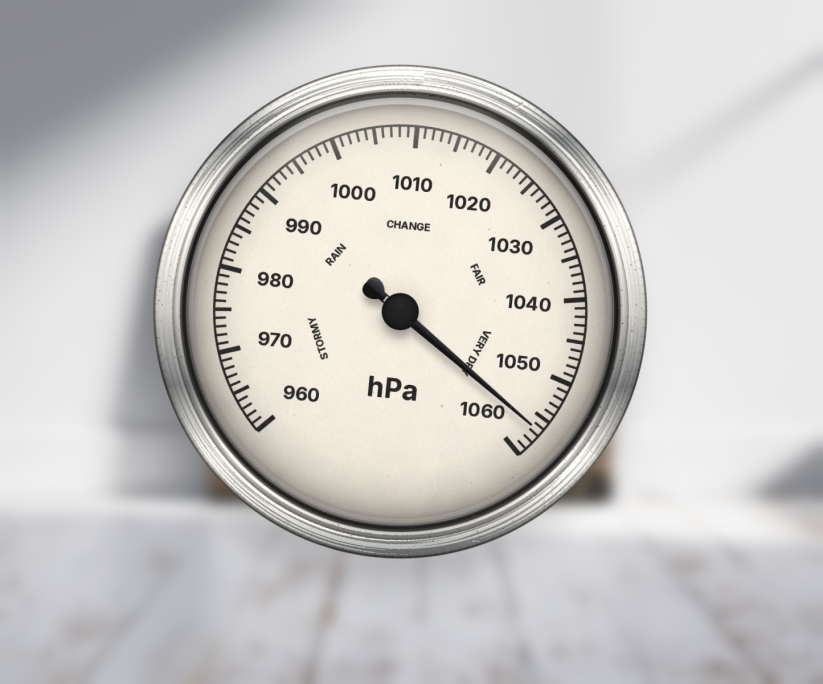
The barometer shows 1056.5 hPa
